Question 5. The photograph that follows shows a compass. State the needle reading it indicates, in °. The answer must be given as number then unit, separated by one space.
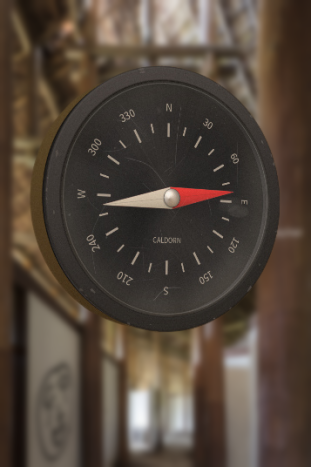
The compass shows 82.5 °
